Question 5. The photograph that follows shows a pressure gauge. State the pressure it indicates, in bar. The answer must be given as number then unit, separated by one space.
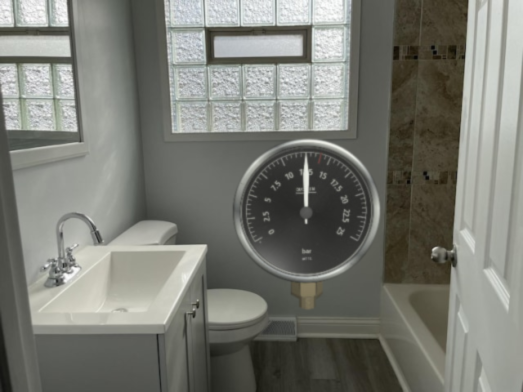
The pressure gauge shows 12.5 bar
